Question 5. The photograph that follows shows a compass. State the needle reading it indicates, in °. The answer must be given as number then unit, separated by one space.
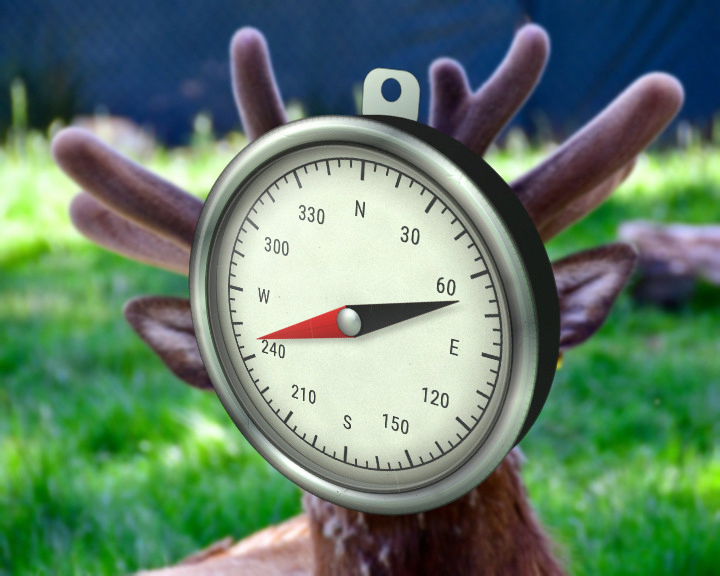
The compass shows 247.5 °
